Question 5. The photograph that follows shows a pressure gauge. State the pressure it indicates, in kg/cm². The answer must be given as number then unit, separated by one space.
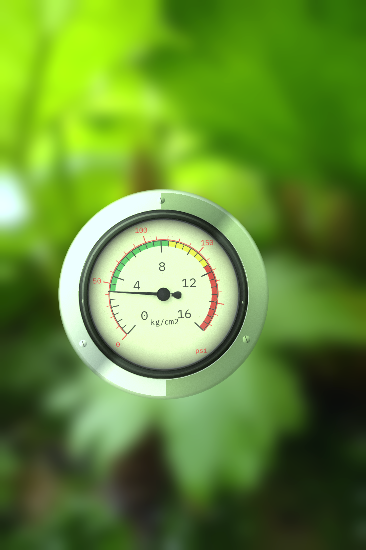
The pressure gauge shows 3 kg/cm²
